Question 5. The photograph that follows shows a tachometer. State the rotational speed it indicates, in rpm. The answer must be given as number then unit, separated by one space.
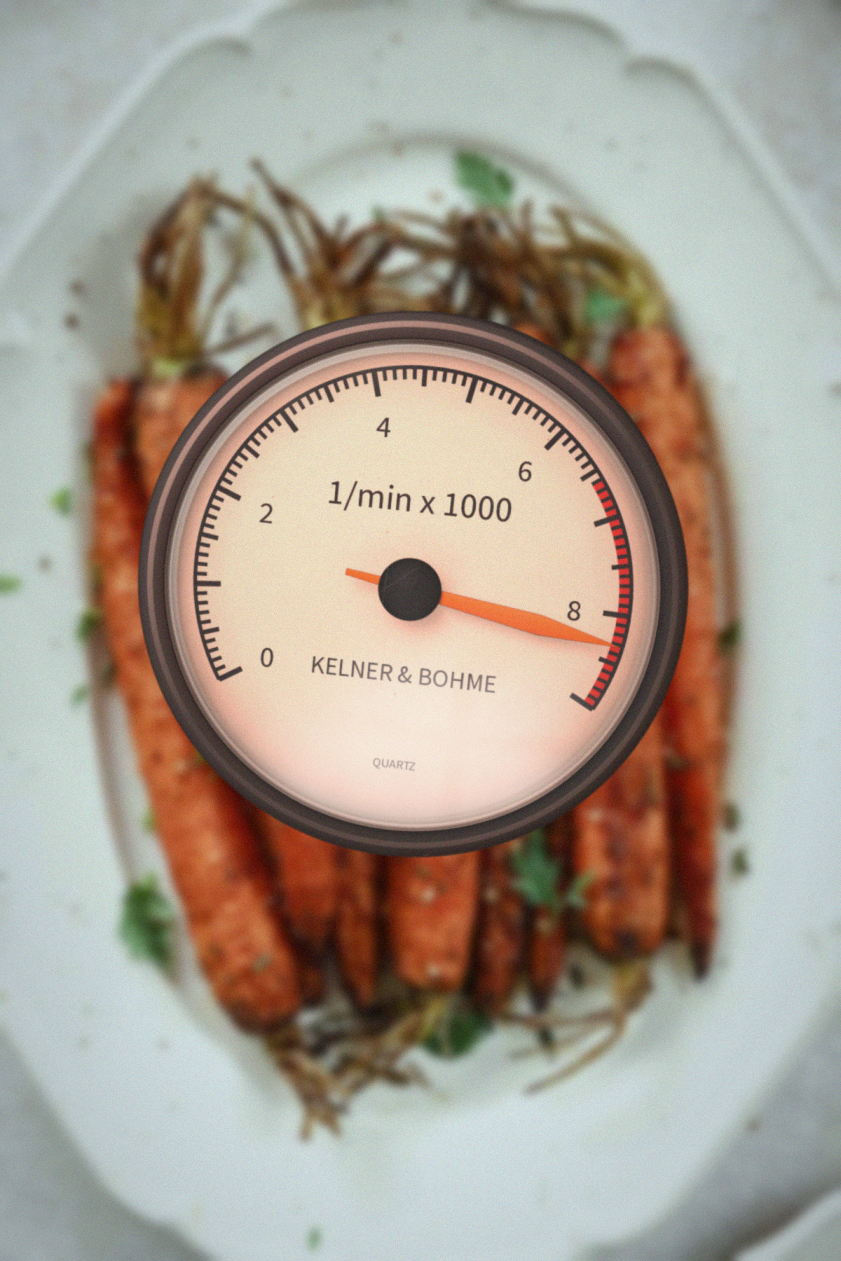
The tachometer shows 8300 rpm
